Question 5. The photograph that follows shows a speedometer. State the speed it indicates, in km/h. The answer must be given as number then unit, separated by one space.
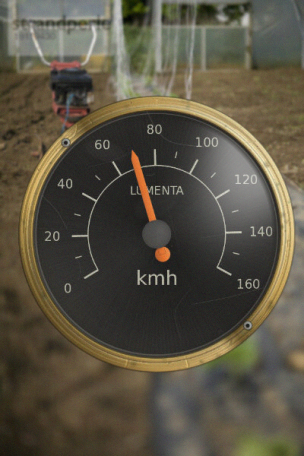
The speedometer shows 70 km/h
